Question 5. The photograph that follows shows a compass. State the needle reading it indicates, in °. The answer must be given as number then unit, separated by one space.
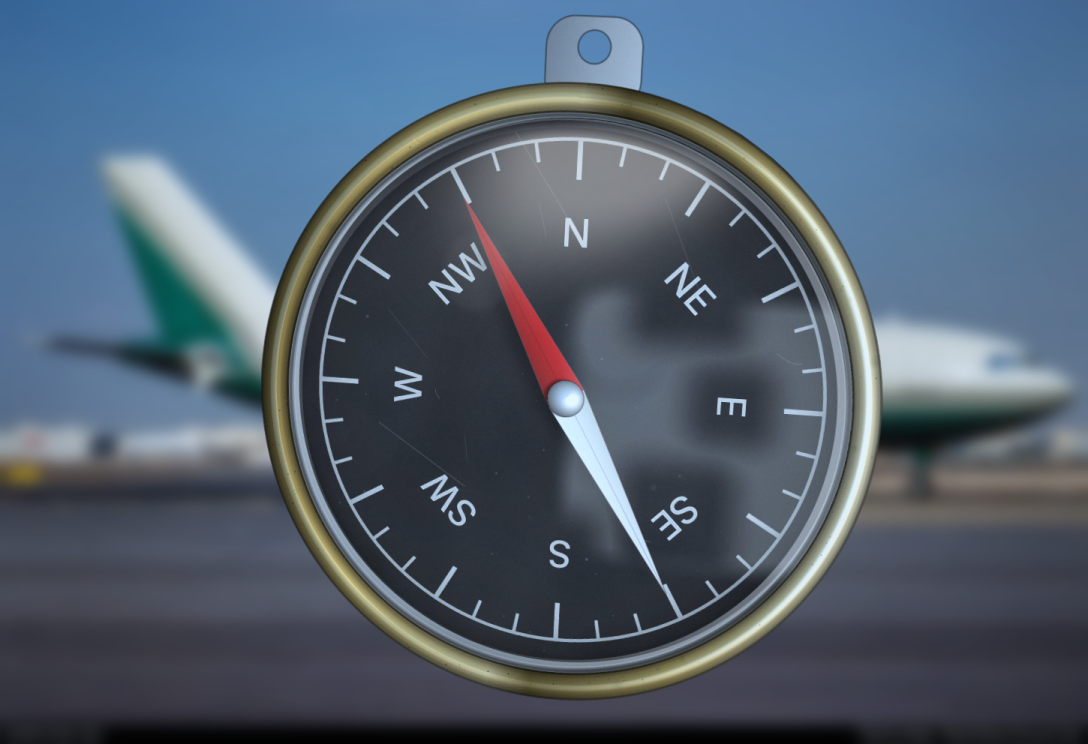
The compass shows 330 °
